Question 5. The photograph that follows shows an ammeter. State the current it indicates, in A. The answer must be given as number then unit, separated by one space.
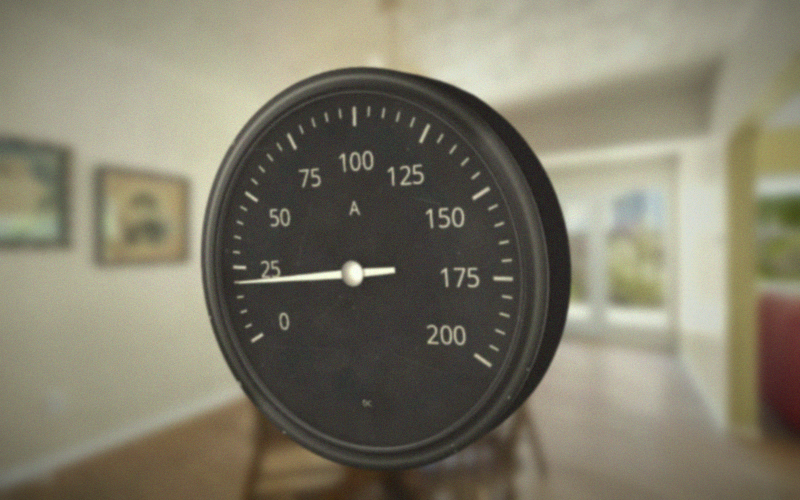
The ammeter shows 20 A
